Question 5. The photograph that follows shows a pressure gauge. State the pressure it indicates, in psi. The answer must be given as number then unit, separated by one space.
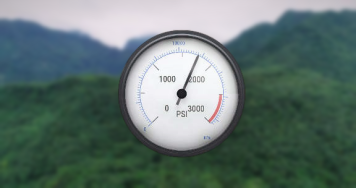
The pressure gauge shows 1750 psi
